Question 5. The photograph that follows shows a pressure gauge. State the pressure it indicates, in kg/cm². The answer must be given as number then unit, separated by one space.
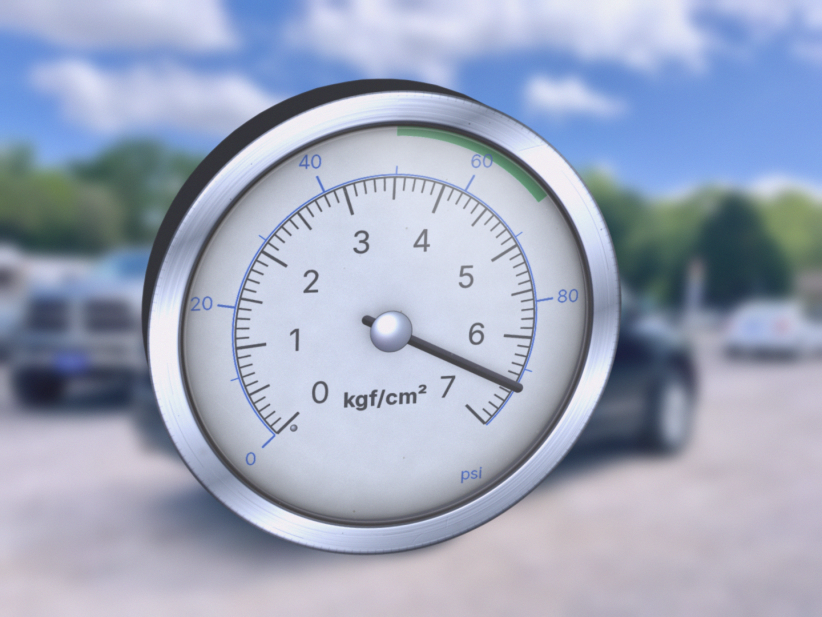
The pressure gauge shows 6.5 kg/cm²
